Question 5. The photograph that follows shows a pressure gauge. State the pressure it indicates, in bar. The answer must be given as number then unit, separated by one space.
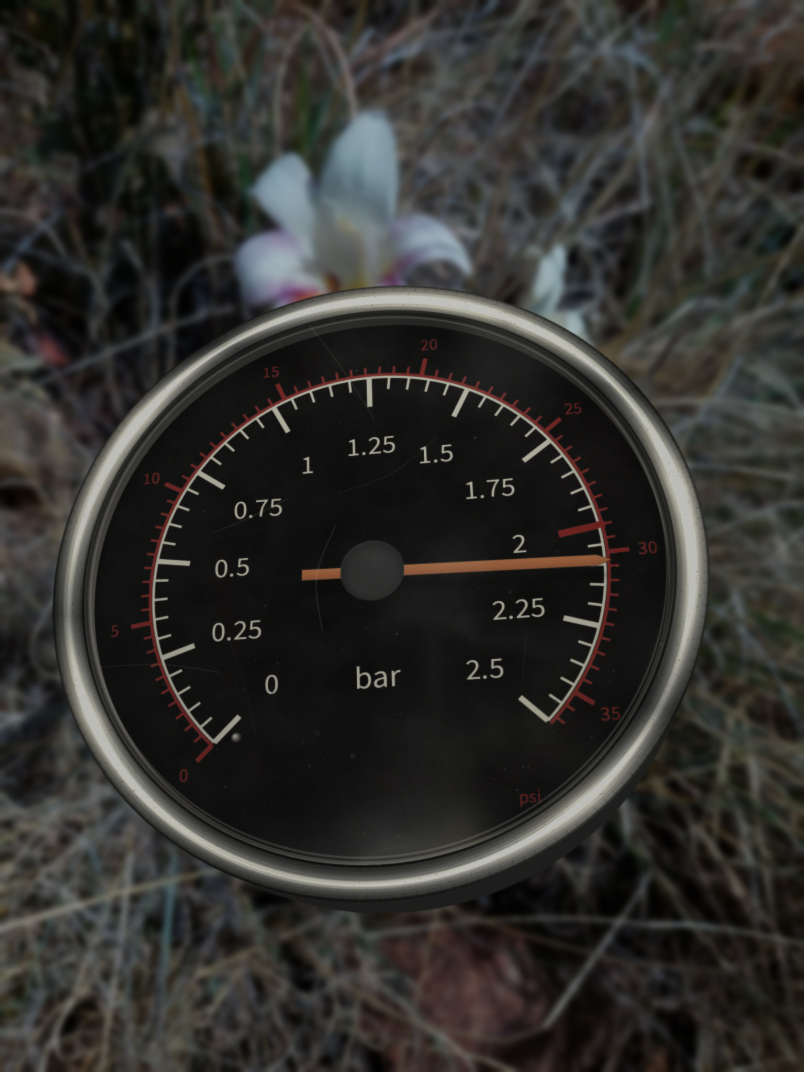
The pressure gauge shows 2.1 bar
